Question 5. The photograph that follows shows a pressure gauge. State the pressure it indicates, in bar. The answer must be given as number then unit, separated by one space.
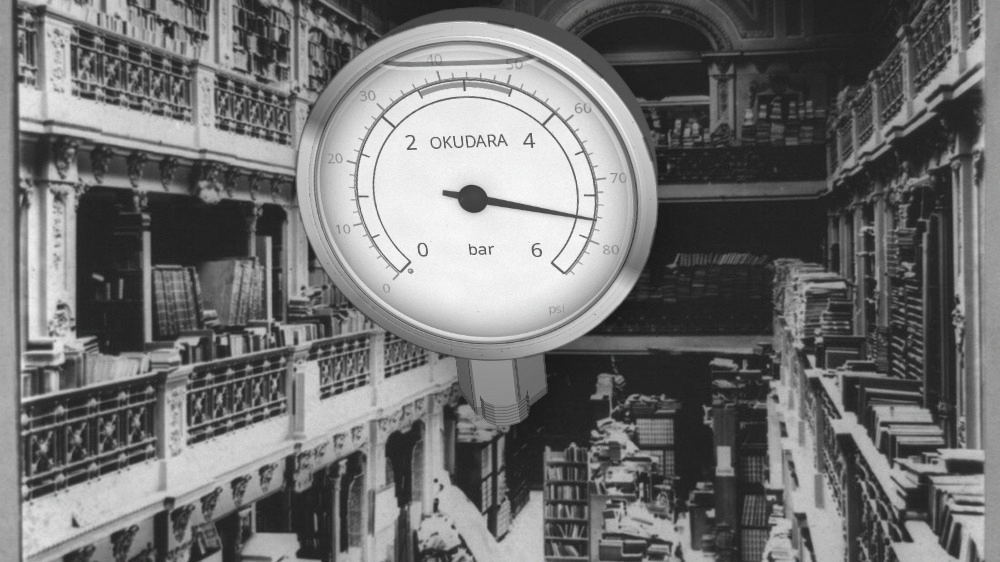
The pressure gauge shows 5.25 bar
